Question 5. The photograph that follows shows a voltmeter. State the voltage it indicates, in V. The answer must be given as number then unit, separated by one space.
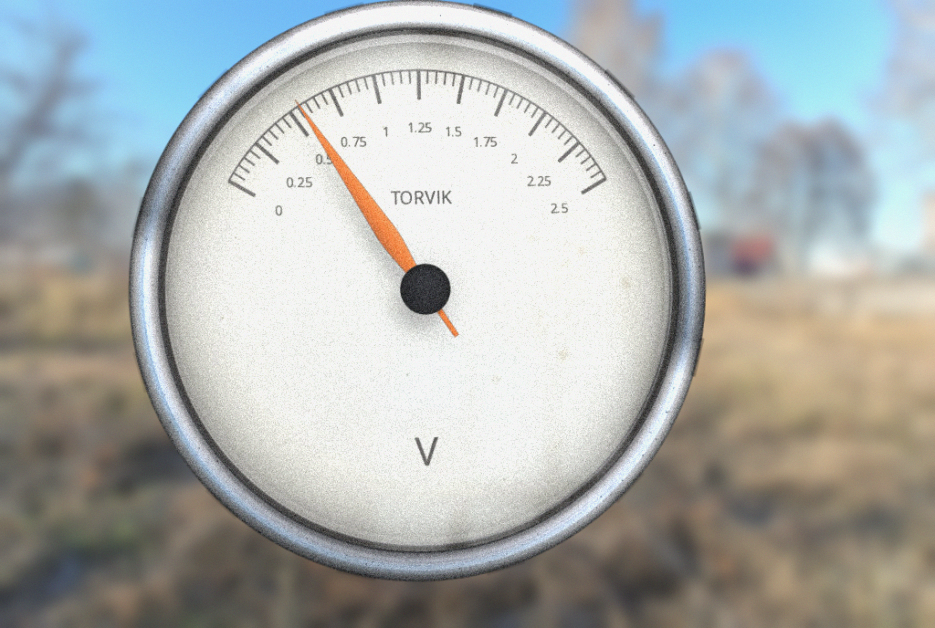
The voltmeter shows 0.55 V
